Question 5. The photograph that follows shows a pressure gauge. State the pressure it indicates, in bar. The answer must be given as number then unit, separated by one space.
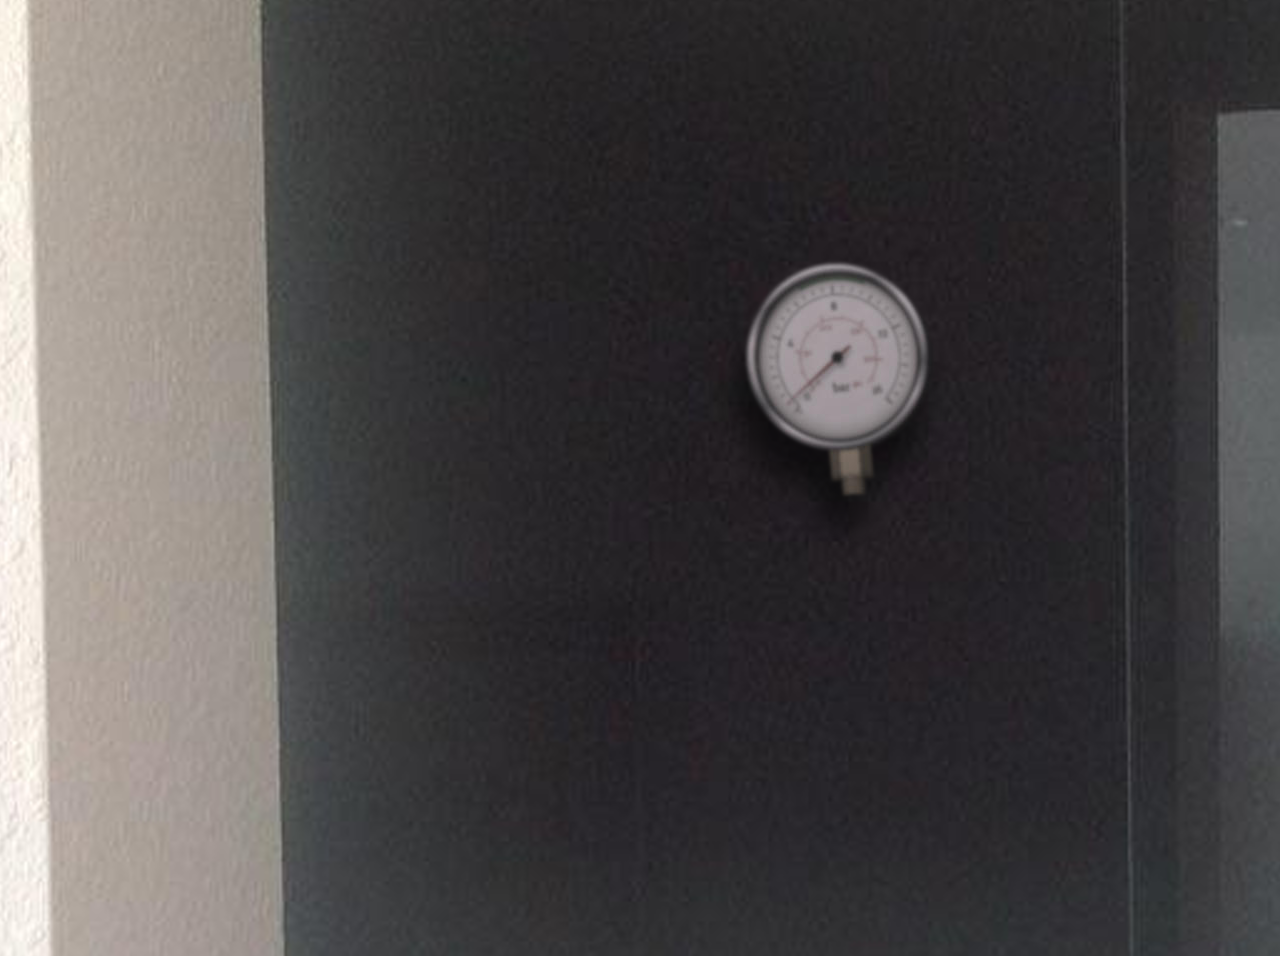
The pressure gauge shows 0.5 bar
